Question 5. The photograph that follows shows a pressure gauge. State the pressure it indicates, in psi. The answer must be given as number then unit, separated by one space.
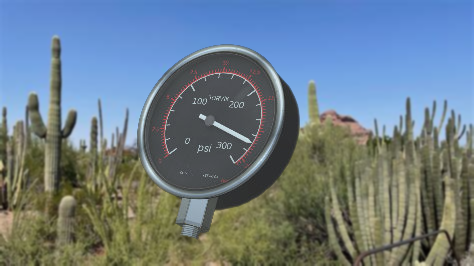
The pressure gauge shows 270 psi
